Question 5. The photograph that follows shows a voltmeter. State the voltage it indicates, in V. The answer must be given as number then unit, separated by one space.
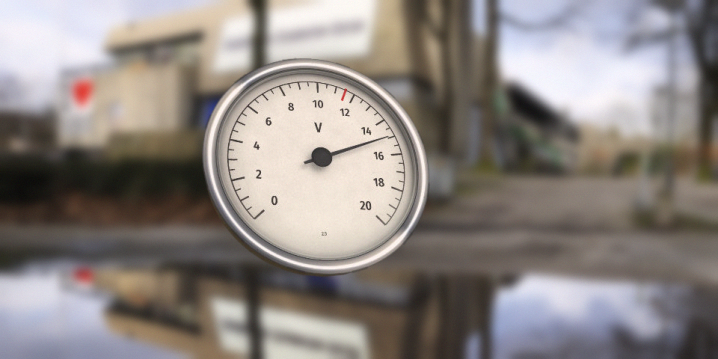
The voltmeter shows 15 V
